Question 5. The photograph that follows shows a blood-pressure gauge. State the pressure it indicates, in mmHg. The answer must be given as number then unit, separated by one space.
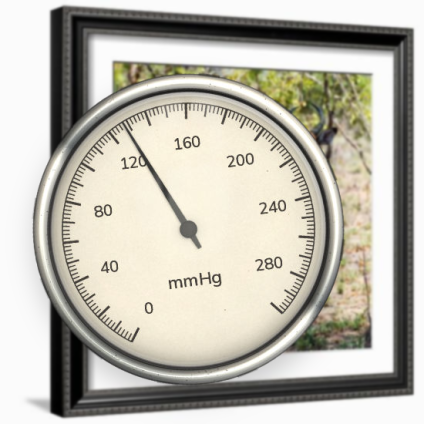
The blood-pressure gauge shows 128 mmHg
